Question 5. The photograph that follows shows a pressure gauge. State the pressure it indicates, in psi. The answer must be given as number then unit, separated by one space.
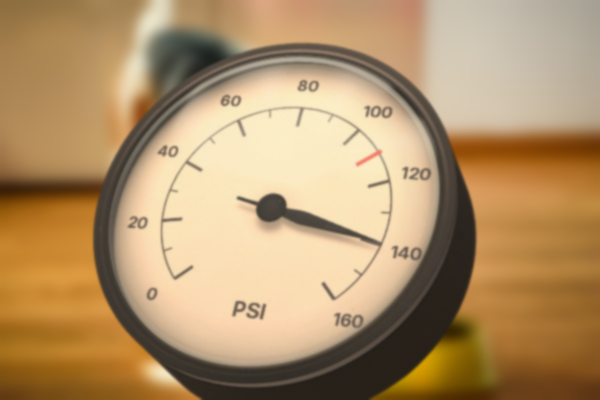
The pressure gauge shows 140 psi
